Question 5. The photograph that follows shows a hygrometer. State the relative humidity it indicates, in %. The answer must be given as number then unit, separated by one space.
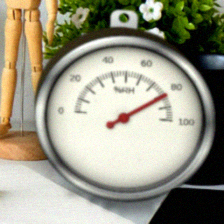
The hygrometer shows 80 %
